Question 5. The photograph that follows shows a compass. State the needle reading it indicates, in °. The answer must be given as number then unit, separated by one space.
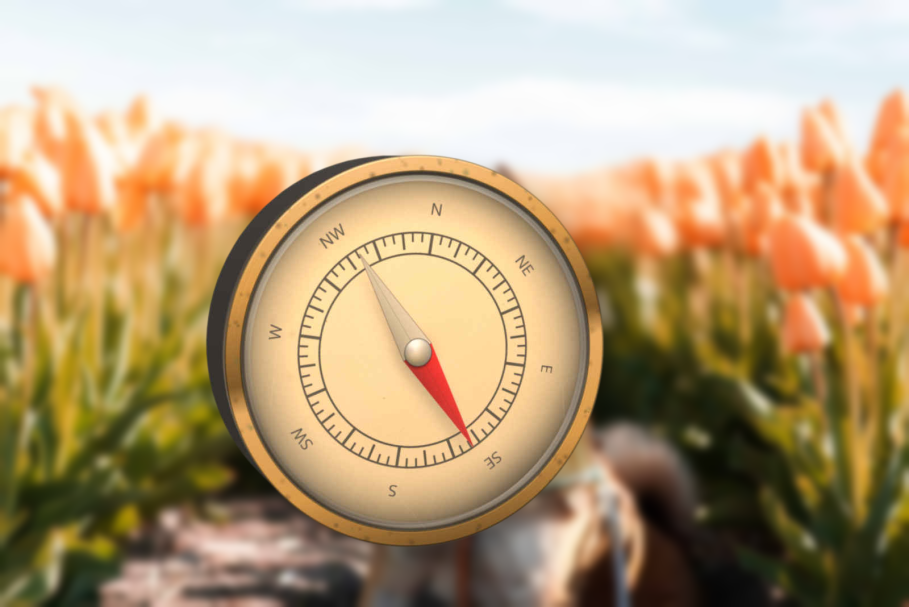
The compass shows 140 °
